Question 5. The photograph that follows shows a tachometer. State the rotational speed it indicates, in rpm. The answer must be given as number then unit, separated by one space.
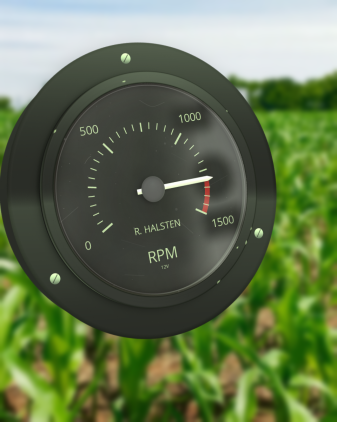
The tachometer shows 1300 rpm
